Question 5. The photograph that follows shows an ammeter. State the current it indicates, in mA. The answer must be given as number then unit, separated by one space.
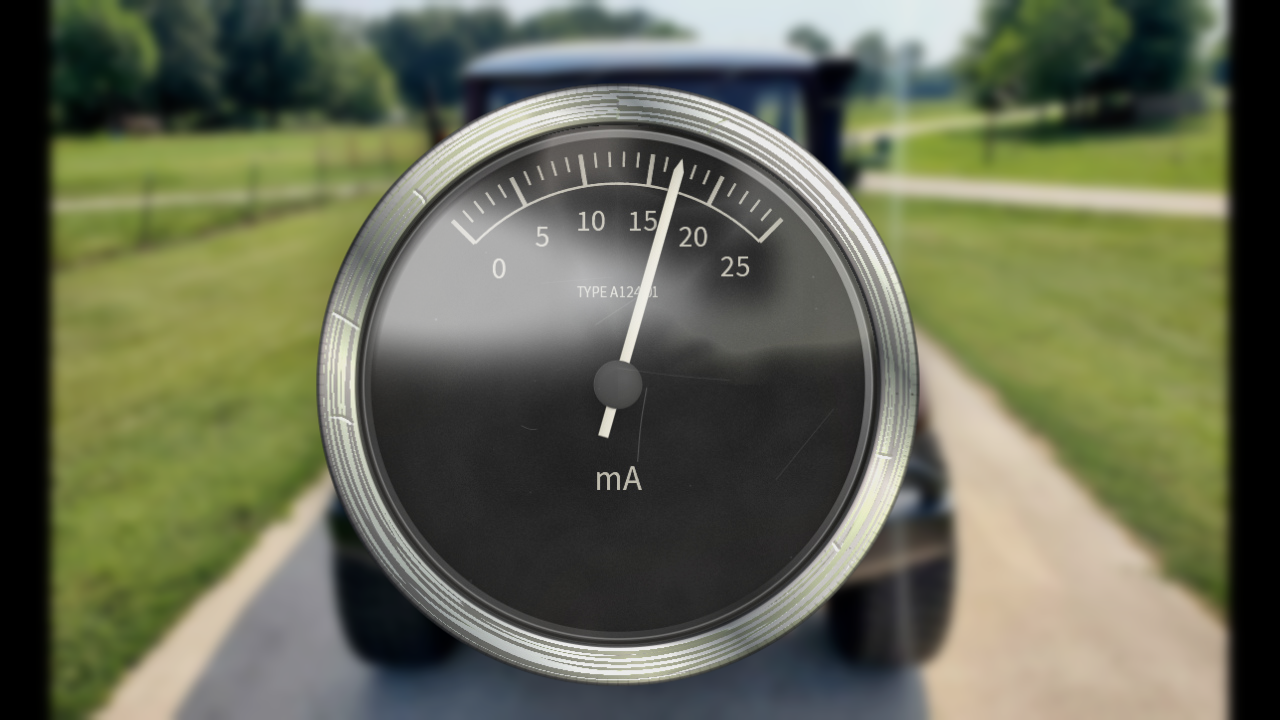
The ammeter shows 17 mA
